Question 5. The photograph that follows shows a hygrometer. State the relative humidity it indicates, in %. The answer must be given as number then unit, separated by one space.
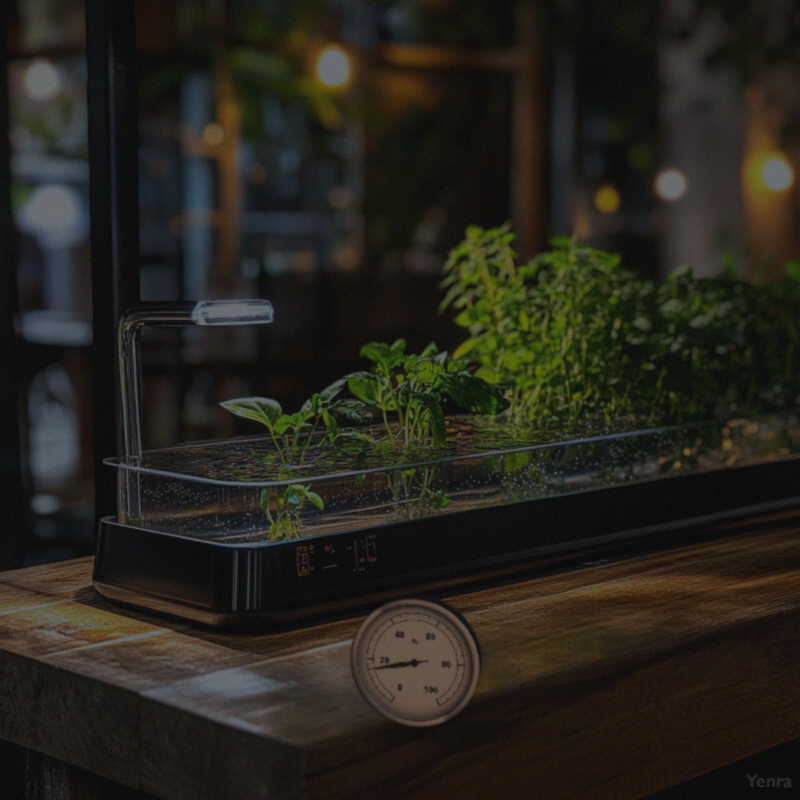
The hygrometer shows 16 %
